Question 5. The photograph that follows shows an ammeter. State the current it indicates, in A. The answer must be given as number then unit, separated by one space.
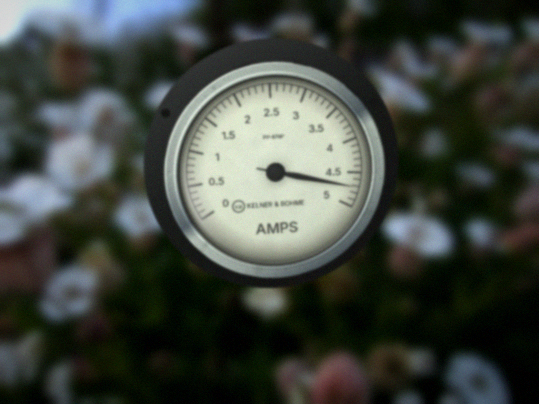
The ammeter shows 4.7 A
